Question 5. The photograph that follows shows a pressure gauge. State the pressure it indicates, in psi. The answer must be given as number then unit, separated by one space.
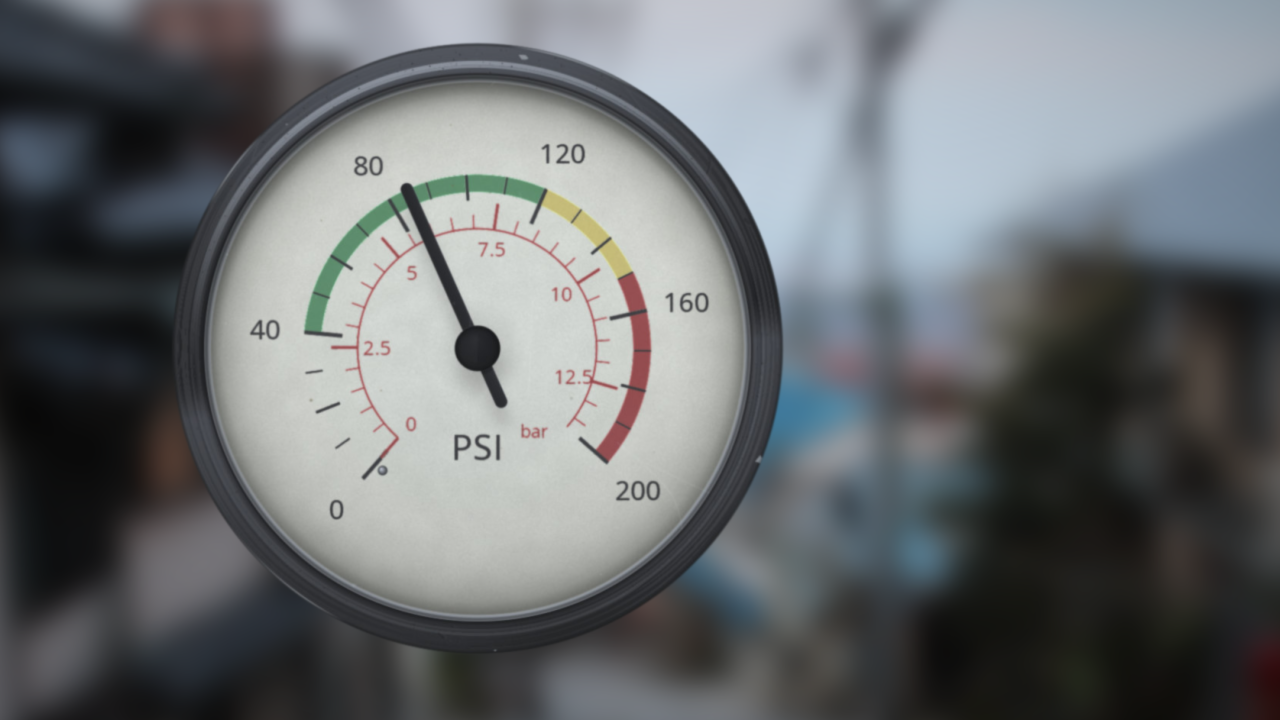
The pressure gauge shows 85 psi
